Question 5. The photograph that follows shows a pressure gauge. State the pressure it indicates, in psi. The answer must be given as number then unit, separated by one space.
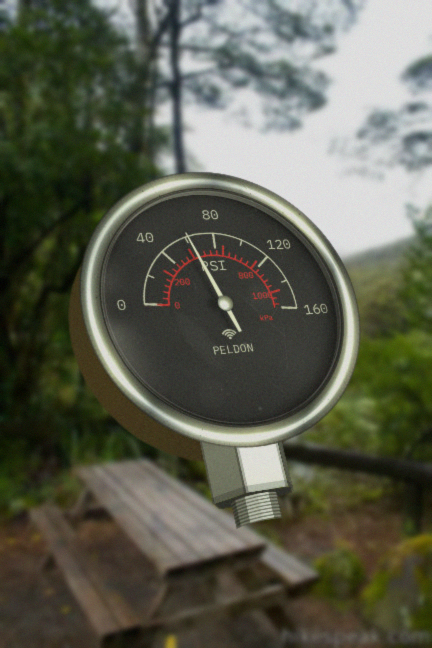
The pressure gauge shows 60 psi
